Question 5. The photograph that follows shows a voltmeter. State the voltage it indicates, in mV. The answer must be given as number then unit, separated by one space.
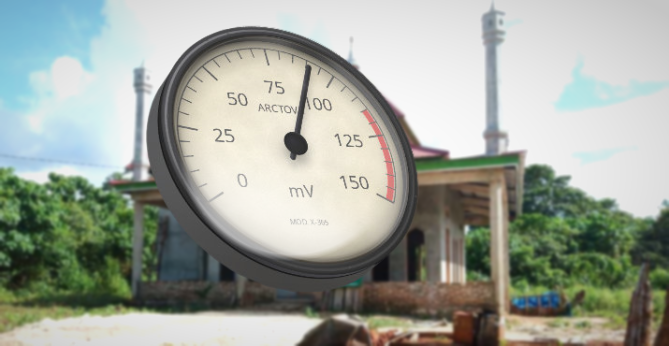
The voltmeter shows 90 mV
